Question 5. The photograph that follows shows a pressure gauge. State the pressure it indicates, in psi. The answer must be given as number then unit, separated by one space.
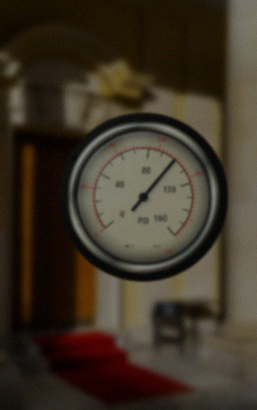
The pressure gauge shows 100 psi
